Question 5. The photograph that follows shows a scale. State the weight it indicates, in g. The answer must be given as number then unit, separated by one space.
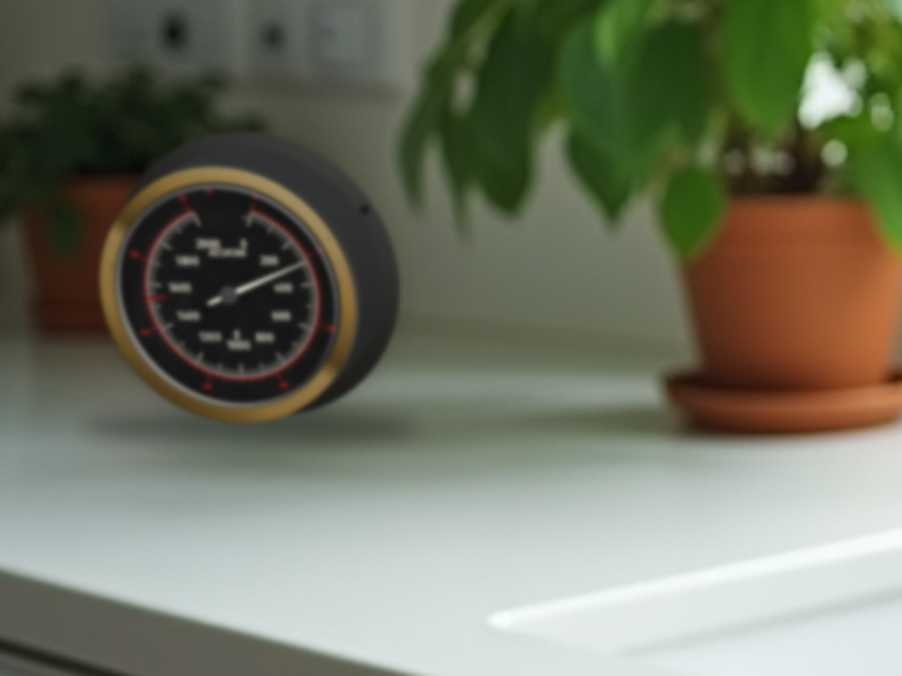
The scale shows 300 g
